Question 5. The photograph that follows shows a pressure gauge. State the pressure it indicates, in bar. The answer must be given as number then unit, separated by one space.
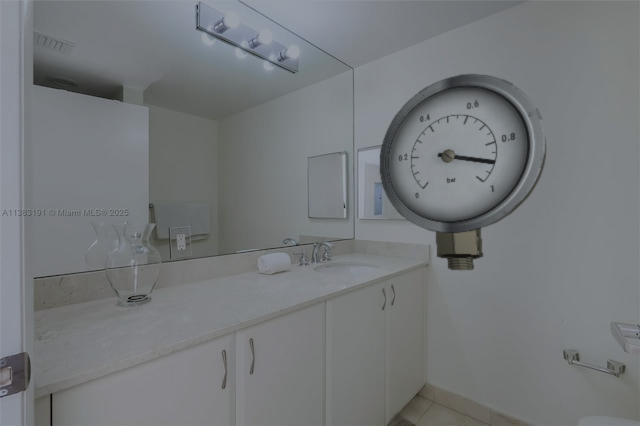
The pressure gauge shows 0.9 bar
